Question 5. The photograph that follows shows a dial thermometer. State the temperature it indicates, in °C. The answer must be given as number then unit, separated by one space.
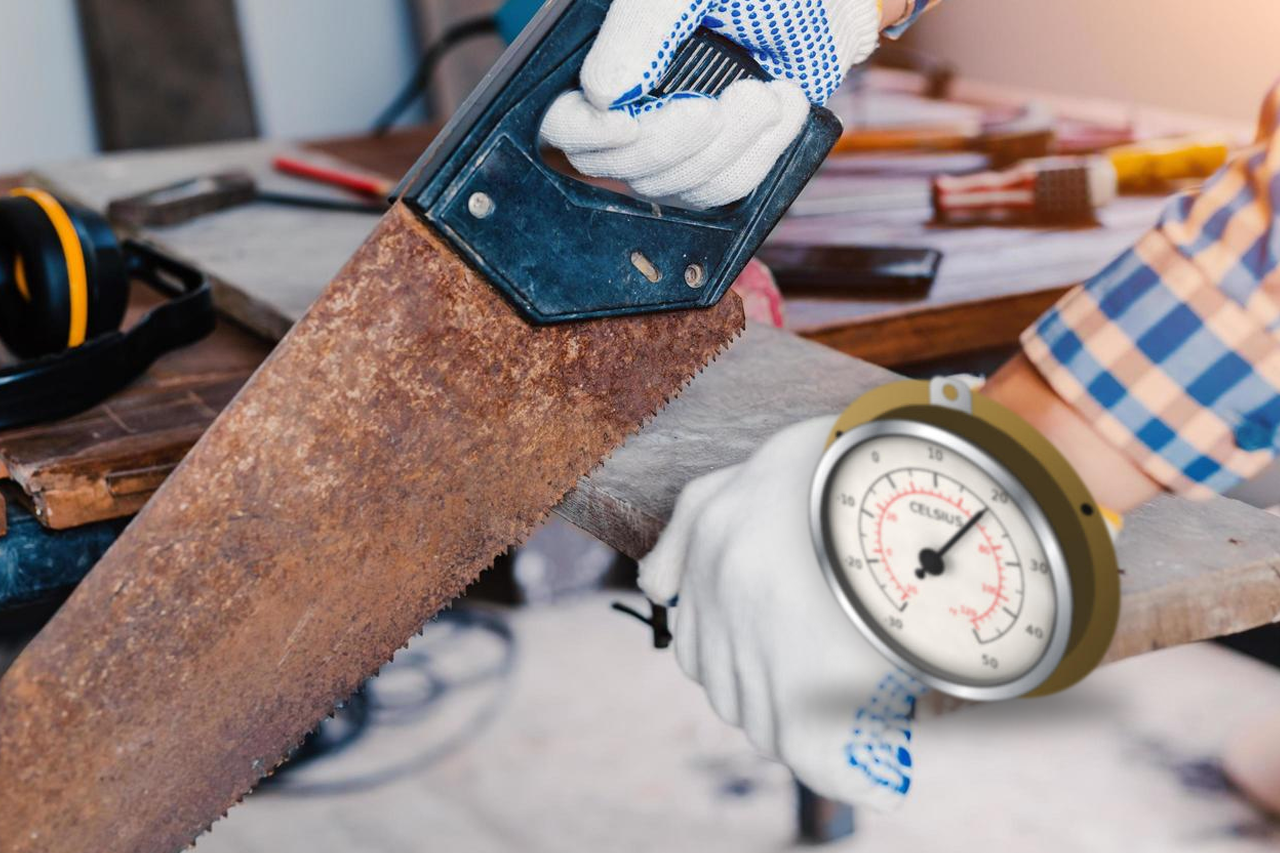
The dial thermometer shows 20 °C
